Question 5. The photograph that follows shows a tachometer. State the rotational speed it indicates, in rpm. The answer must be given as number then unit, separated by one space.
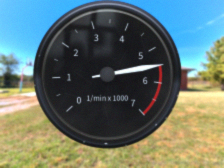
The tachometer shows 5500 rpm
